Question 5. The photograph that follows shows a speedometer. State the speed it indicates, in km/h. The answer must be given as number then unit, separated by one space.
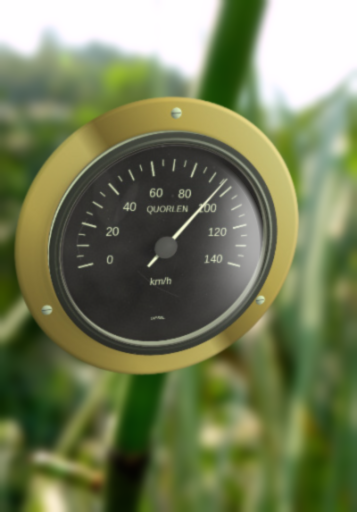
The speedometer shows 95 km/h
